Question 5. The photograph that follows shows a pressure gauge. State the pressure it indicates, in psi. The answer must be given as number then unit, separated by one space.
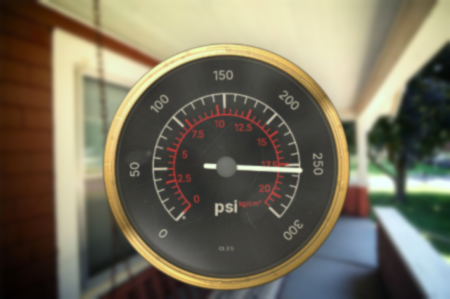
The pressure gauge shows 255 psi
